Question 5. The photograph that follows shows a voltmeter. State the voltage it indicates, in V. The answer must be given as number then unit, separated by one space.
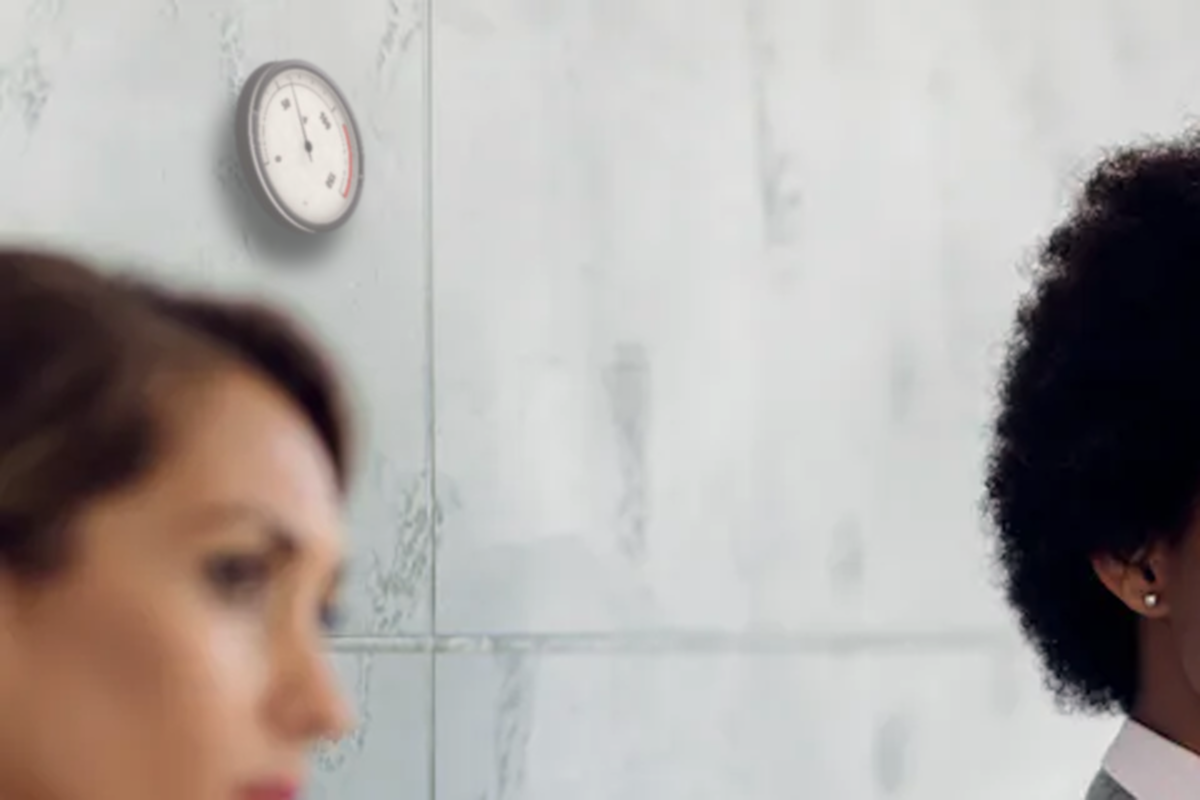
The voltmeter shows 60 V
